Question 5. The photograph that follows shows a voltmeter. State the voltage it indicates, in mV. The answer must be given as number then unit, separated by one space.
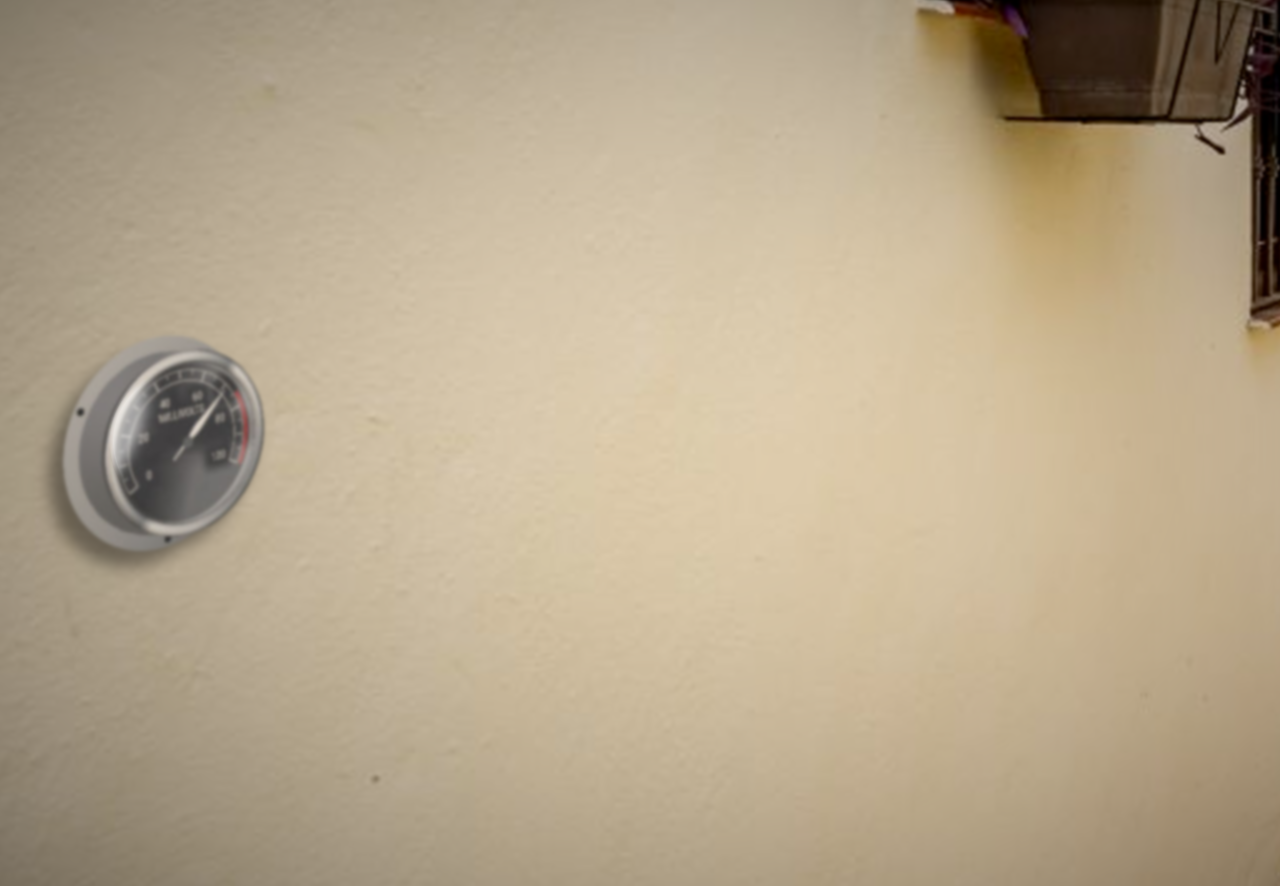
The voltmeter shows 70 mV
